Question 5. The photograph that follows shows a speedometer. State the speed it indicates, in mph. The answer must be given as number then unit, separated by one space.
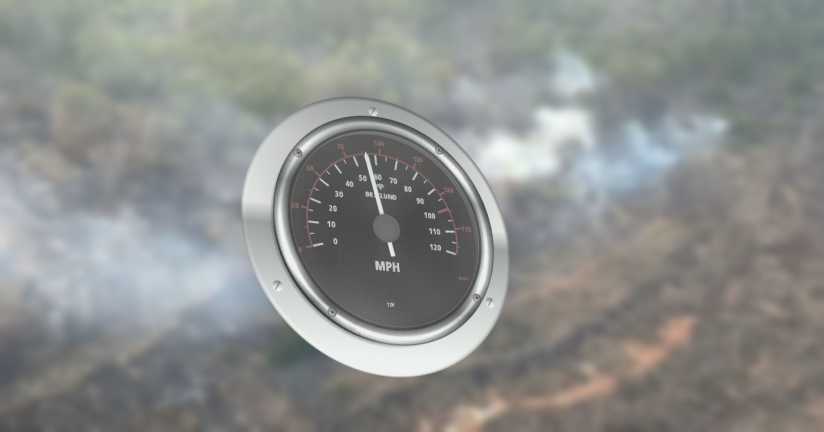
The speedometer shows 55 mph
